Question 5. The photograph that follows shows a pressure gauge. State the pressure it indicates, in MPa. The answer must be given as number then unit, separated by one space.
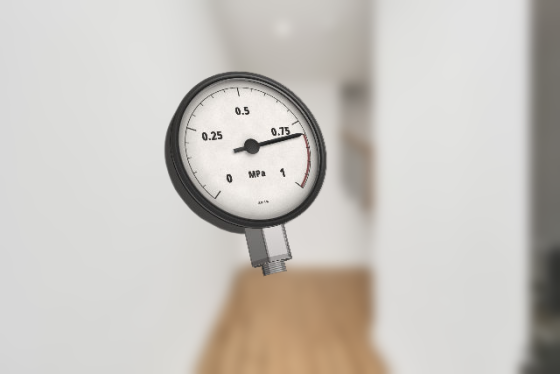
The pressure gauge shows 0.8 MPa
